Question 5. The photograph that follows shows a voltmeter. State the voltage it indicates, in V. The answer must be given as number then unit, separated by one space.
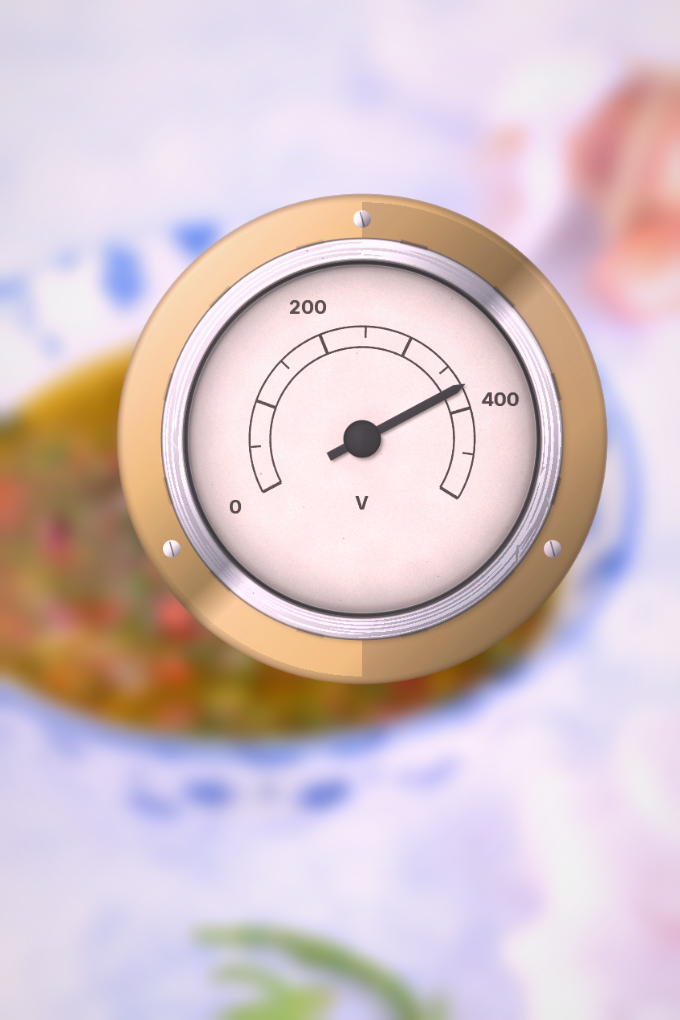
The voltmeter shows 375 V
